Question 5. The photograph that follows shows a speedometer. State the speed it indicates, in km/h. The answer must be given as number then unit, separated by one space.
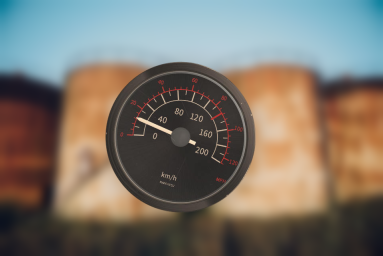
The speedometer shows 20 km/h
